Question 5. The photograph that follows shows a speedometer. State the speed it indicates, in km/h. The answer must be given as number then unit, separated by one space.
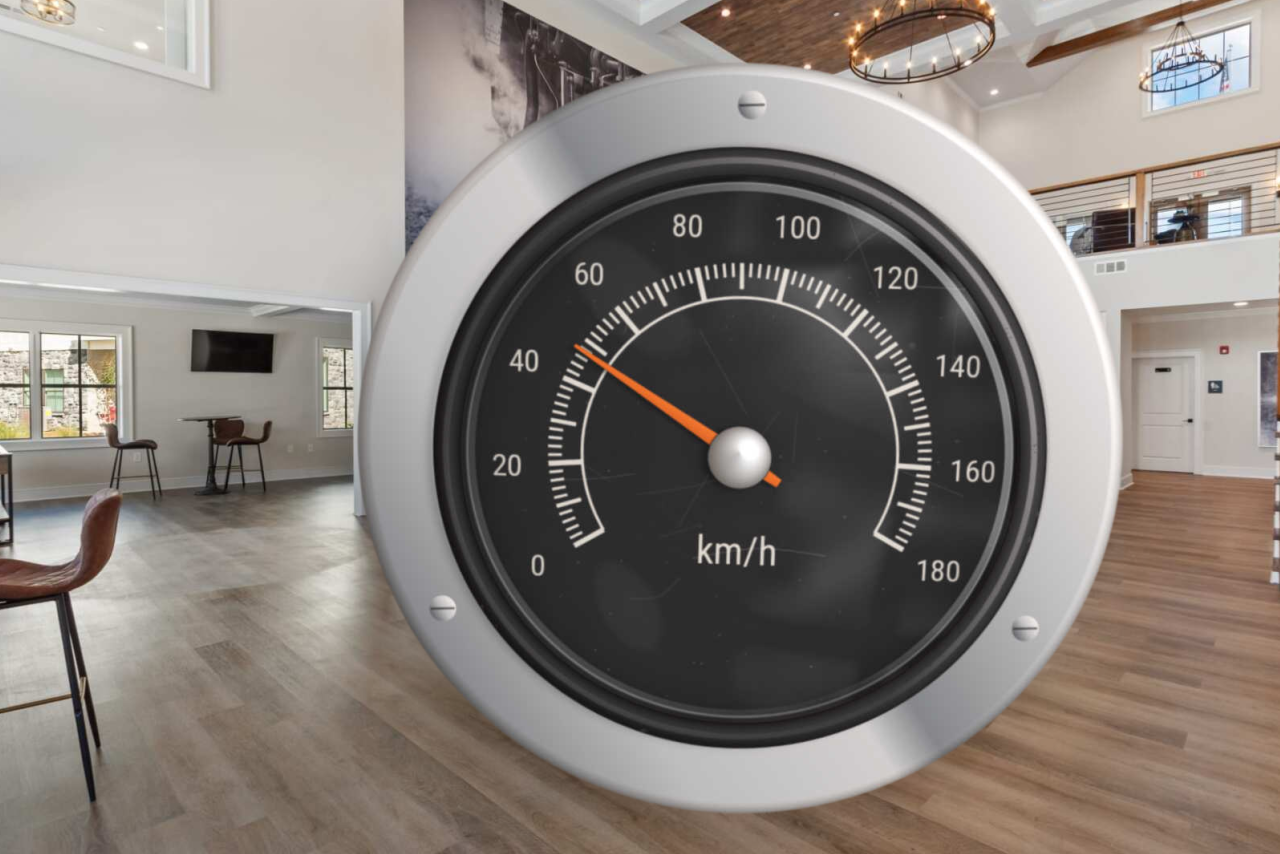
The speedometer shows 48 km/h
